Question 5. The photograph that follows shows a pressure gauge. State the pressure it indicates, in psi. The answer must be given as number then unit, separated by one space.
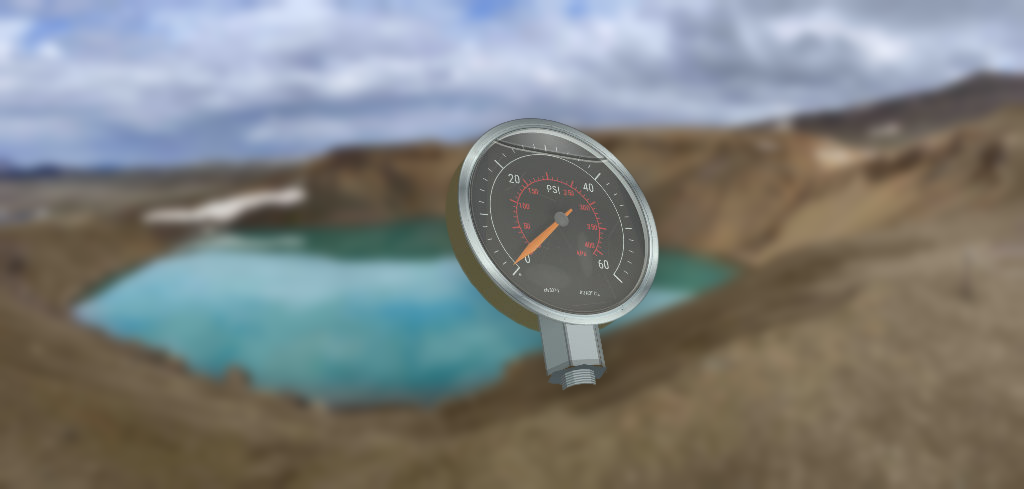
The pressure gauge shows 1 psi
